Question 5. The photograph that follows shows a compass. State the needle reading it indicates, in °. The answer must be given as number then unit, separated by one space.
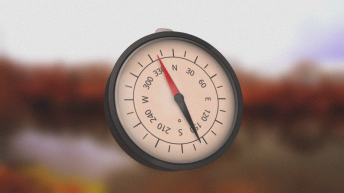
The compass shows 337.5 °
